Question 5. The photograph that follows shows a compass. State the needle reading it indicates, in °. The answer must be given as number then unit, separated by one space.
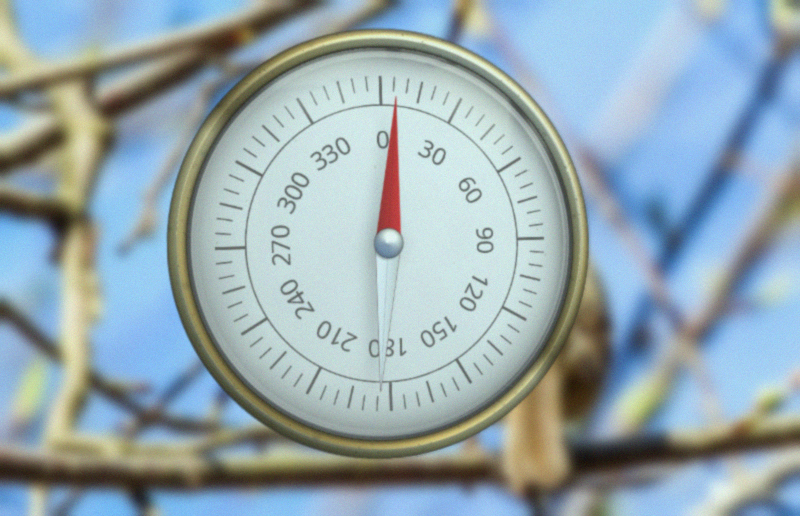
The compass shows 5 °
